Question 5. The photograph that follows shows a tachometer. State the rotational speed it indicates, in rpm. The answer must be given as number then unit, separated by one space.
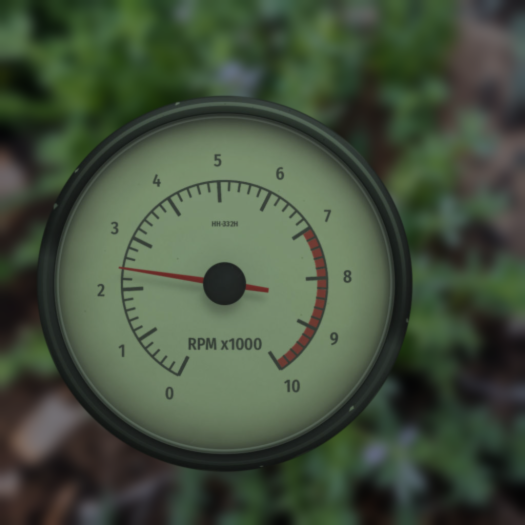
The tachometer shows 2400 rpm
